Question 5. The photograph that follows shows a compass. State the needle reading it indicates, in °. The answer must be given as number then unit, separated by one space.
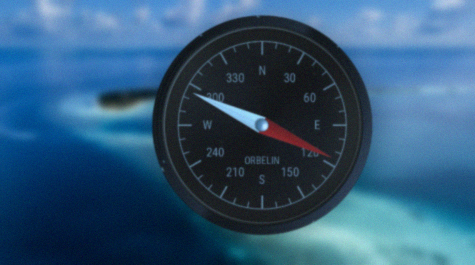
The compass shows 115 °
